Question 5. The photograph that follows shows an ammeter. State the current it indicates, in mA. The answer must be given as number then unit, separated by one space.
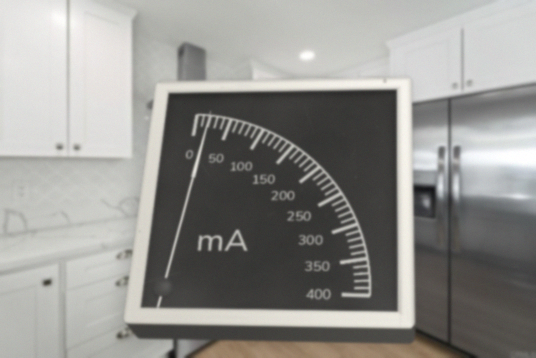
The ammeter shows 20 mA
